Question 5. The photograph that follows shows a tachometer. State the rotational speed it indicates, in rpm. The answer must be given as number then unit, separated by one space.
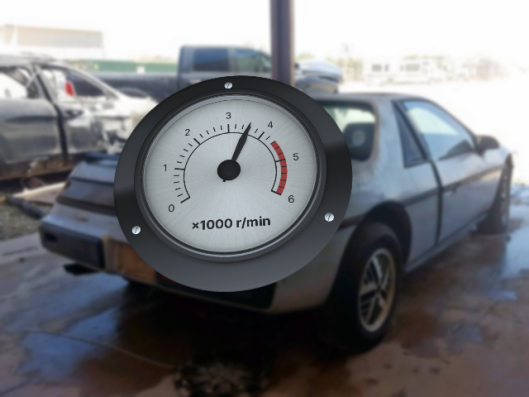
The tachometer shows 3600 rpm
